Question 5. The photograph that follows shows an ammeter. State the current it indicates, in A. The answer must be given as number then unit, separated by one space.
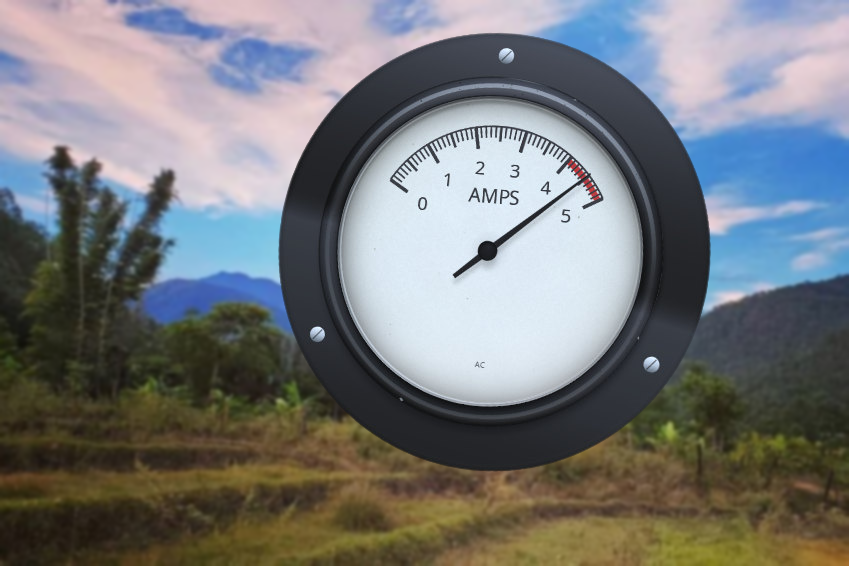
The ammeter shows 4.5 A
